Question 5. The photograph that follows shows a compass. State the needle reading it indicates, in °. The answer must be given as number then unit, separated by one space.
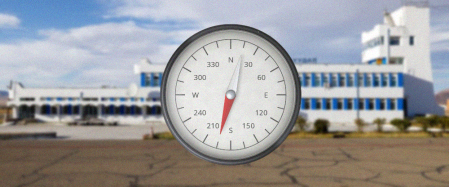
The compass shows 195 °
